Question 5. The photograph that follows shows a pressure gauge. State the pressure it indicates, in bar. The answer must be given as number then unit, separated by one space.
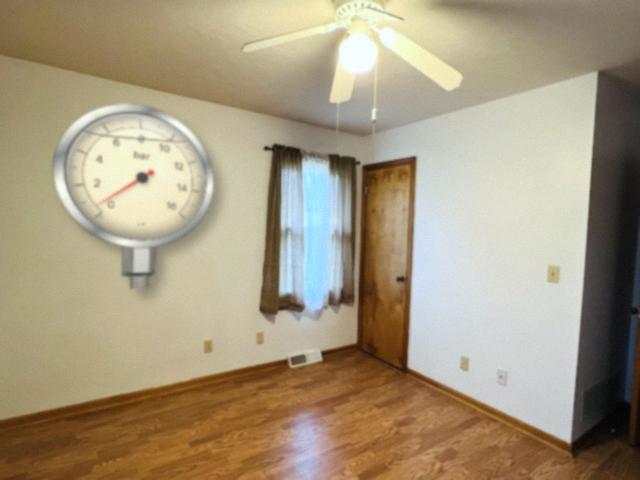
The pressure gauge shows 0.5 bar
